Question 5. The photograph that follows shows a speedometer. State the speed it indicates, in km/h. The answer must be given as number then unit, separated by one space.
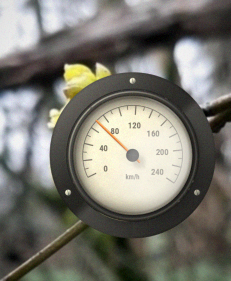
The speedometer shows 70 km/h
